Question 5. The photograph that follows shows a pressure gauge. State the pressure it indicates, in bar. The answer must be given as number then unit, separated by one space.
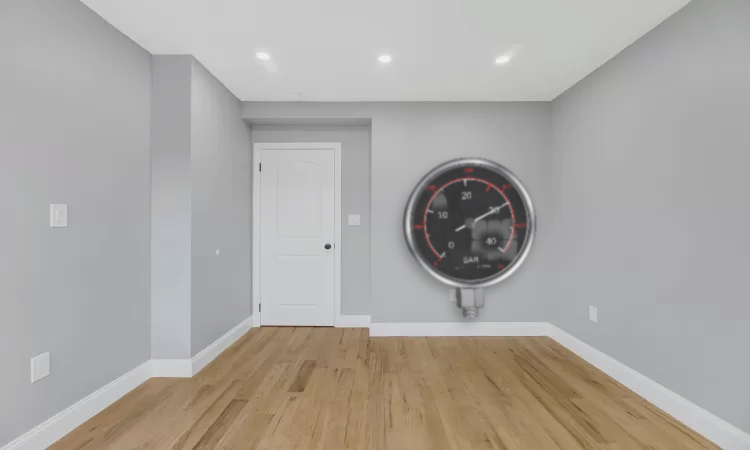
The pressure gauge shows 30 bar
